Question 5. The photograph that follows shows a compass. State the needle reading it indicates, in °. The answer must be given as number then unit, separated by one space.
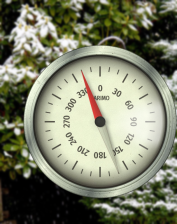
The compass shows 340 °
